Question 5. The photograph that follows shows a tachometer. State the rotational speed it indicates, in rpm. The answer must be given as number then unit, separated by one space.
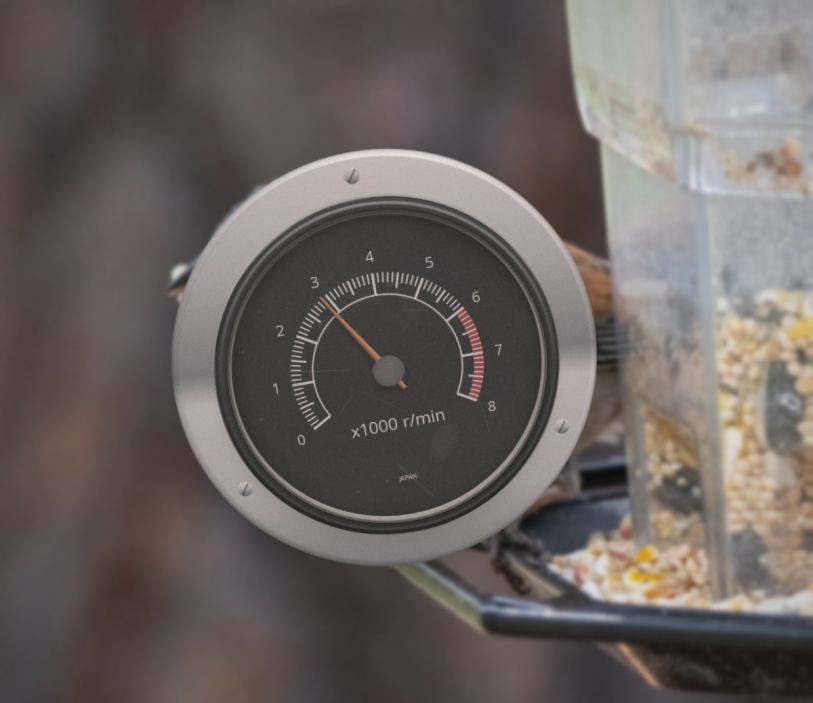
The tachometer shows 2900 rpm
